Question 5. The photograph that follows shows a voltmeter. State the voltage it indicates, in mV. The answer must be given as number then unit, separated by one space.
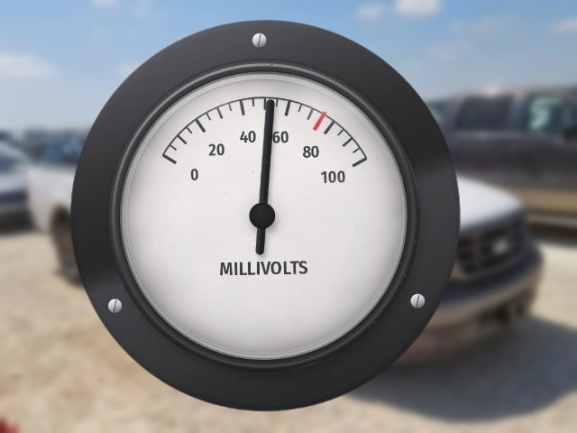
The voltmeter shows 52.5 mV
